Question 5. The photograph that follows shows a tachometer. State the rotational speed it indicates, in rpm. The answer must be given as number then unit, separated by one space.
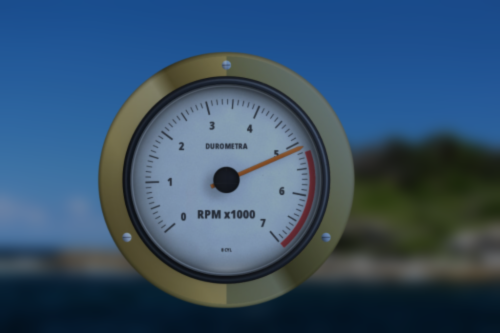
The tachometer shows 5100 rpm
